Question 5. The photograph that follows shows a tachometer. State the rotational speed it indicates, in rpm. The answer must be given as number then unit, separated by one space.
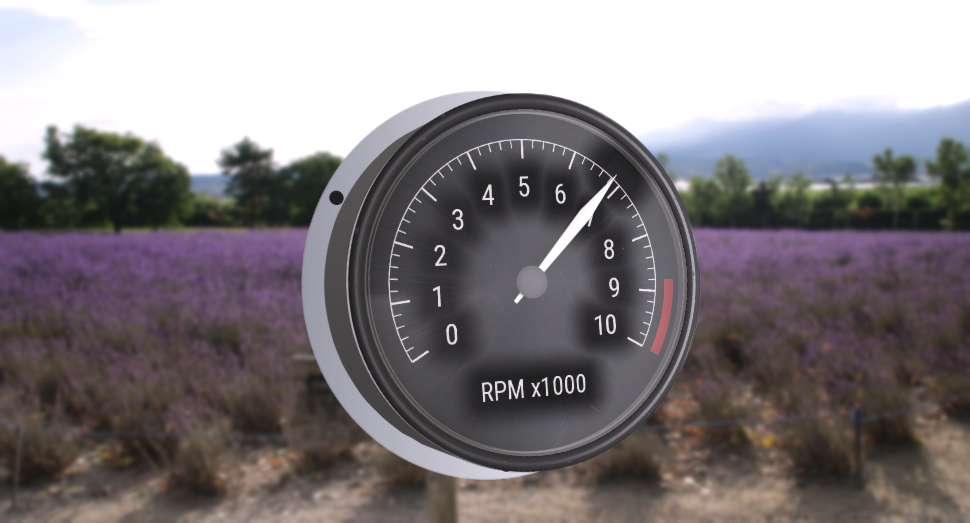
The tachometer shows 6800 rpm
